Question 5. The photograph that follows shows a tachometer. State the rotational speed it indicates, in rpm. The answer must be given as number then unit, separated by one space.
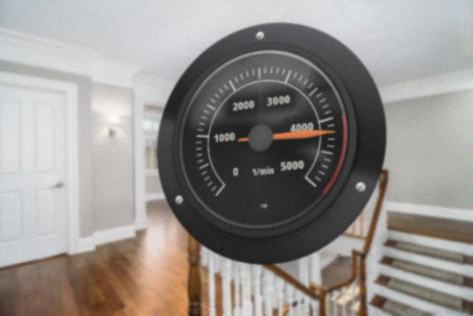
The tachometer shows 4200 rpm
